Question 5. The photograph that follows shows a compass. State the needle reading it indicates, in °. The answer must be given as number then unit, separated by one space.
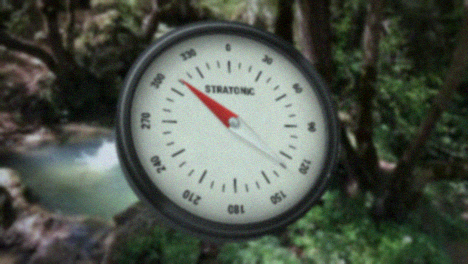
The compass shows 310 °
